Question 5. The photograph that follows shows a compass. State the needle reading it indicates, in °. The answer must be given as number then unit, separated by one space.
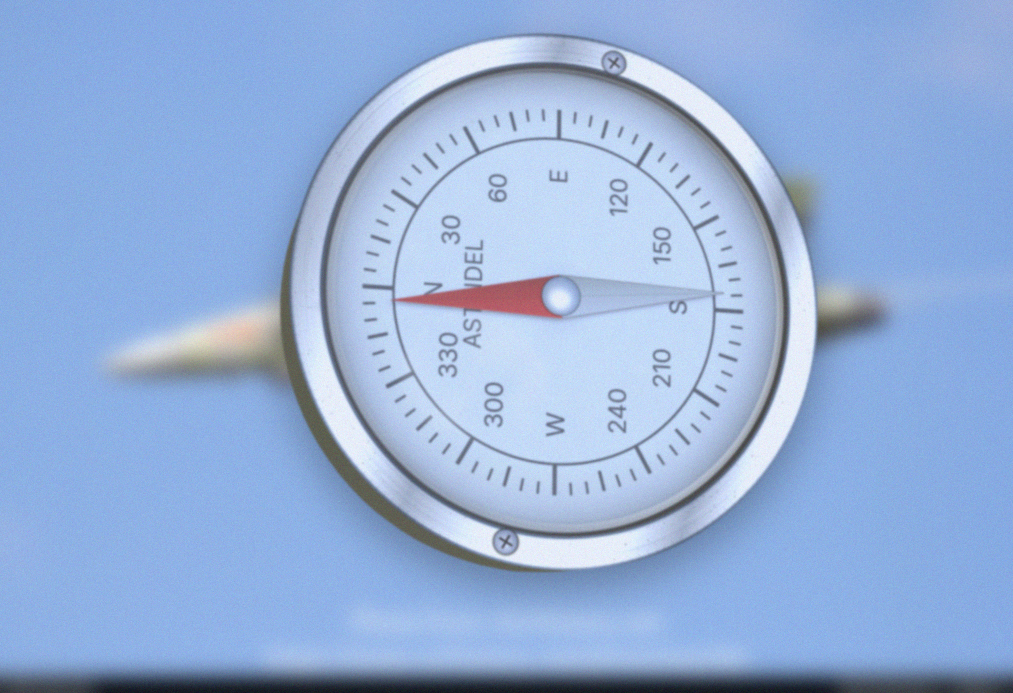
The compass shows 355 °
